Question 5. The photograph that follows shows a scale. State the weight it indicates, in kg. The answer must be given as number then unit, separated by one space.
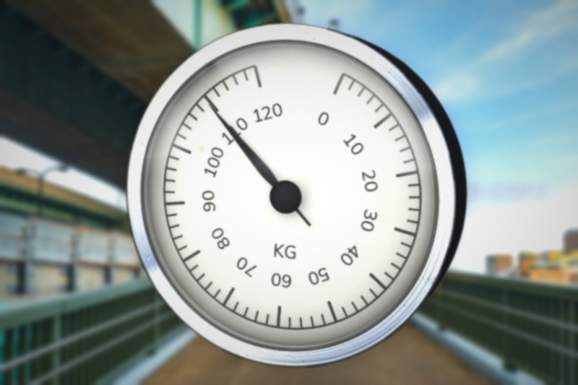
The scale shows 110 kg
